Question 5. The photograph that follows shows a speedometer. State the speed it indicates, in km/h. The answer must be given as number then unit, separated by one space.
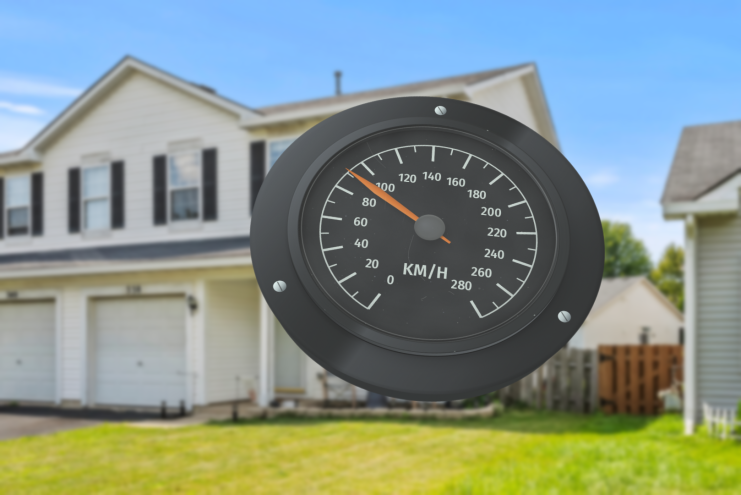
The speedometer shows 90 km/h
